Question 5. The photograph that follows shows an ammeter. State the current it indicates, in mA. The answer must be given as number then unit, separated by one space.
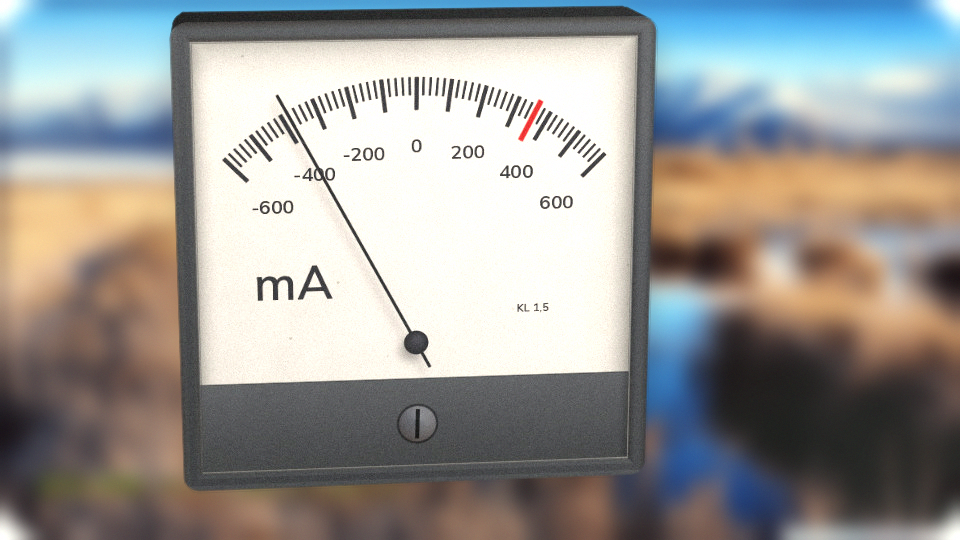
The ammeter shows -380 mA
